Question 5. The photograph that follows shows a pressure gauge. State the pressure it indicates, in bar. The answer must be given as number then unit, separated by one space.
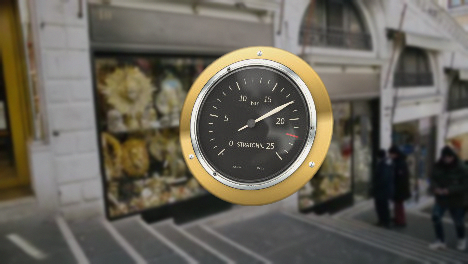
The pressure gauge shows 18 bar
